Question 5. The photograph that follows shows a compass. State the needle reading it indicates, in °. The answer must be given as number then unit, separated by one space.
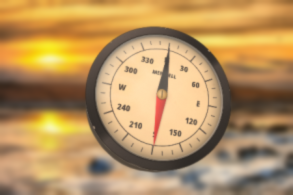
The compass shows 180 °
